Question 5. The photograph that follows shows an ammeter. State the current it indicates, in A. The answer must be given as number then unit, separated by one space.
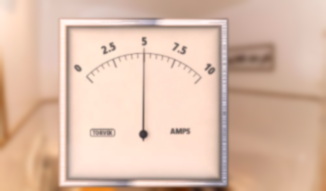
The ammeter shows 5 A
